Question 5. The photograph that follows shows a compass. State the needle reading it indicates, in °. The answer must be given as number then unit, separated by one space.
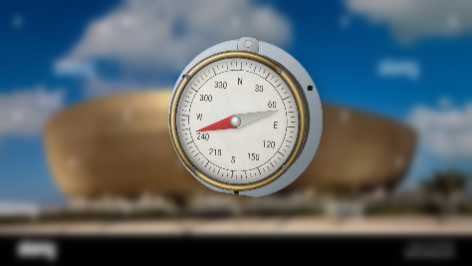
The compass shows 250 °
